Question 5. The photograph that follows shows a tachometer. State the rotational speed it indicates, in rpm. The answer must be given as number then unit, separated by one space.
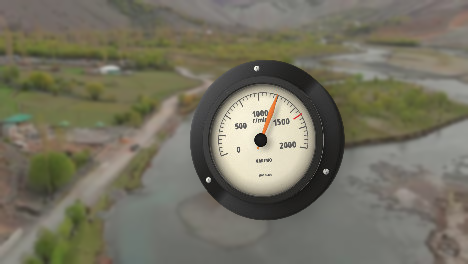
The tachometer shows 1250 rpm
